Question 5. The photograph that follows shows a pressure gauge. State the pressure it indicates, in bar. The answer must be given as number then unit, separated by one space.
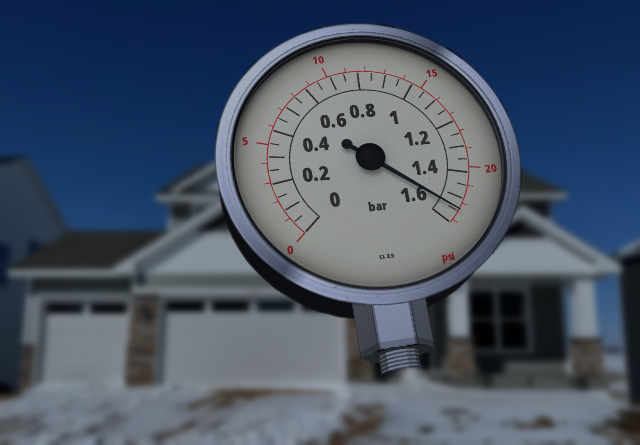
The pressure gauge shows 1.55 bar
